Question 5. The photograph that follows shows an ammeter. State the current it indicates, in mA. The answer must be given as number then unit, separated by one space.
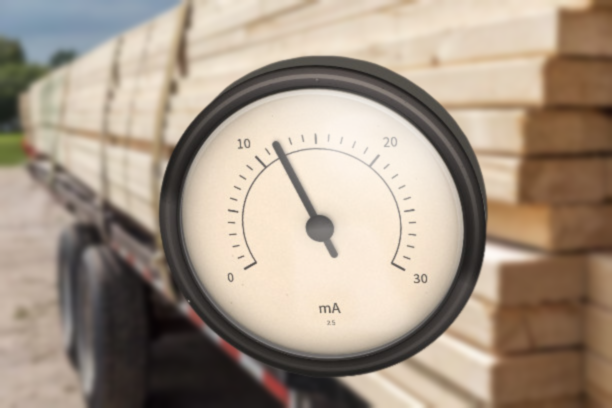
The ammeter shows 12 mA
